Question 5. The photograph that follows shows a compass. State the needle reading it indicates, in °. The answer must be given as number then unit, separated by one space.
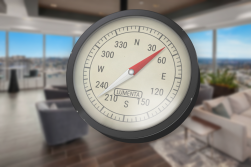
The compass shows 45 °
